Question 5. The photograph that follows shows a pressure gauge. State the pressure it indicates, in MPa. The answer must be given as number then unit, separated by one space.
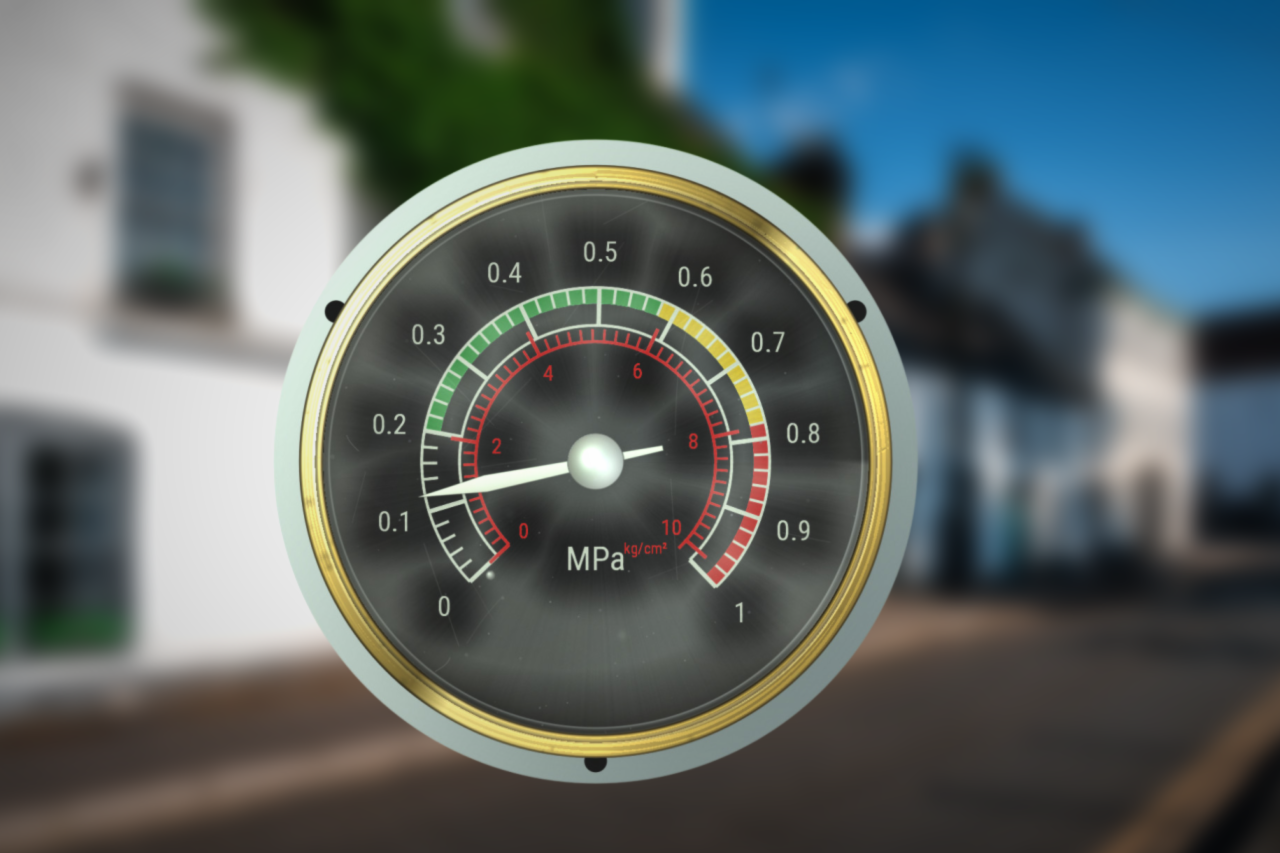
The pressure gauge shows 0.12 MPa
